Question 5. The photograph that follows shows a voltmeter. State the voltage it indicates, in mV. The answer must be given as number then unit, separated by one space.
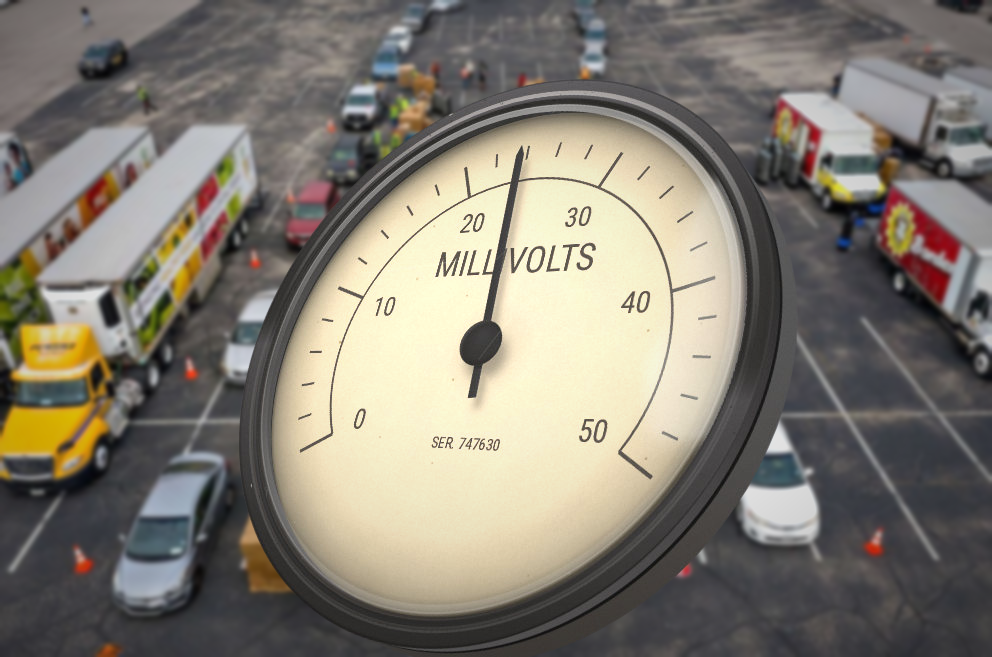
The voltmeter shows 24 mV
